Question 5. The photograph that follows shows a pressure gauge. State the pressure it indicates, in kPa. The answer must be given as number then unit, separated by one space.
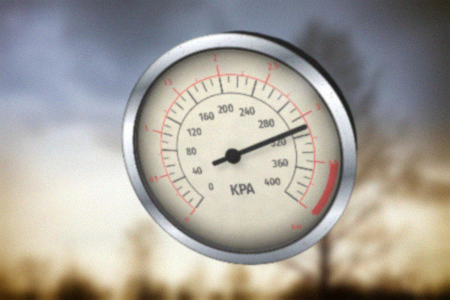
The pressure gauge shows 310 kPa
